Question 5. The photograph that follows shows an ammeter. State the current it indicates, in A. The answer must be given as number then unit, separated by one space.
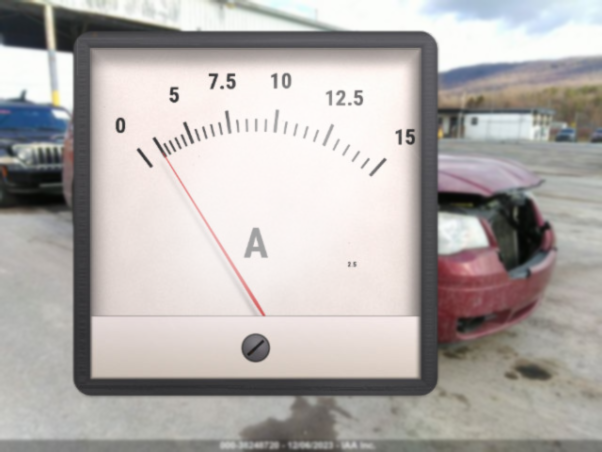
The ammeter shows 2.5 A
